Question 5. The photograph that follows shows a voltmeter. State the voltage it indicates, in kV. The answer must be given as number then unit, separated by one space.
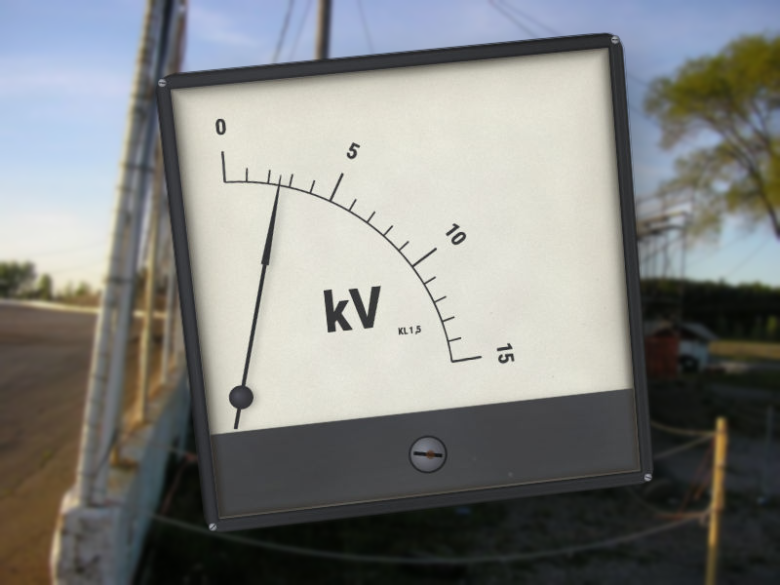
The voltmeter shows 2.5 kV
